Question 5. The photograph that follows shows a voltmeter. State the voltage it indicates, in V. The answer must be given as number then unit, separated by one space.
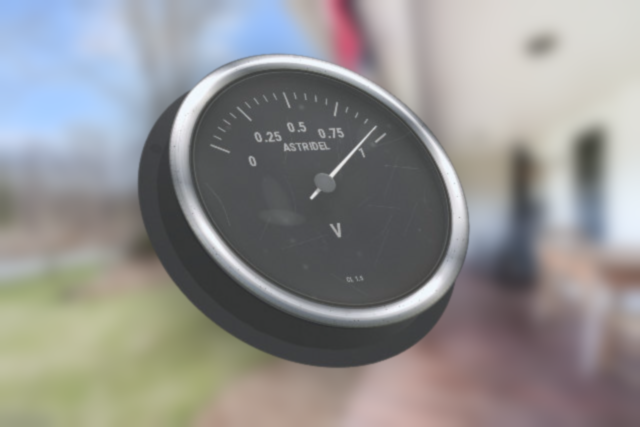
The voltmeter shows 0.95 V
